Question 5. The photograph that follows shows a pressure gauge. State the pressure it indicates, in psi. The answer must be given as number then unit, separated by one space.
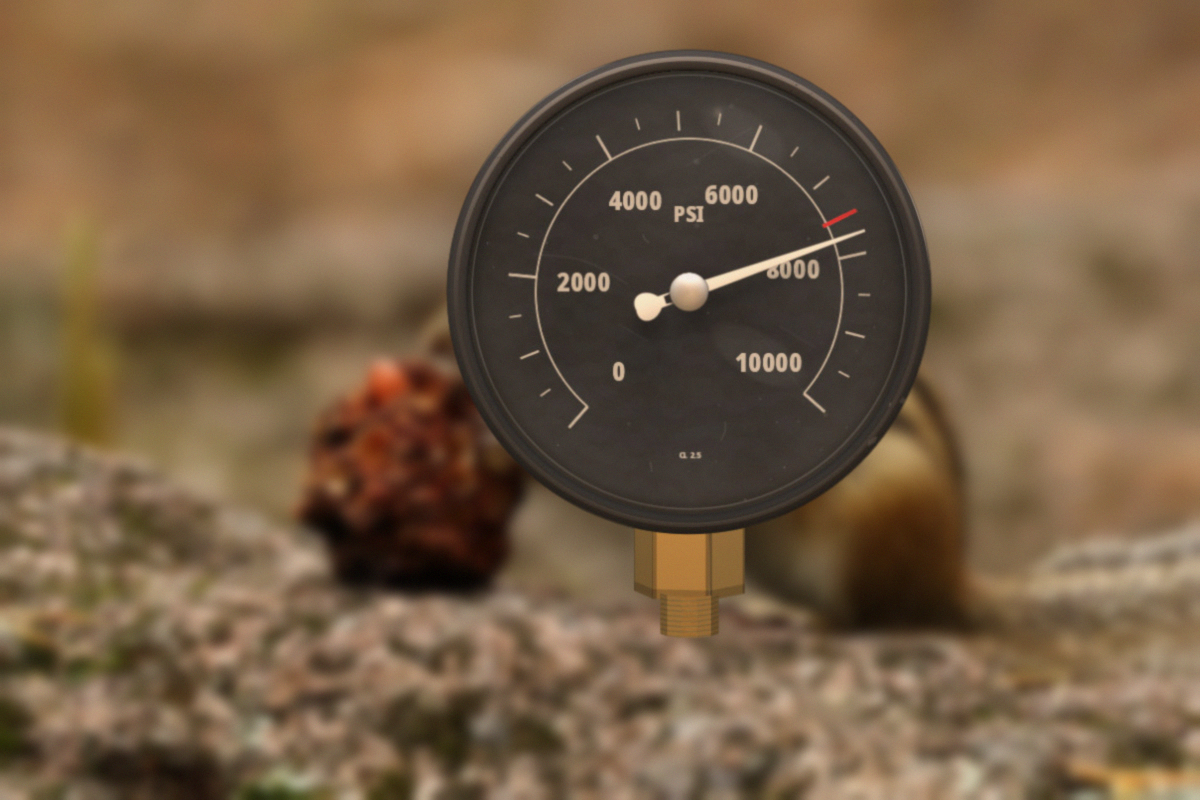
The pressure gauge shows 7750 psi
